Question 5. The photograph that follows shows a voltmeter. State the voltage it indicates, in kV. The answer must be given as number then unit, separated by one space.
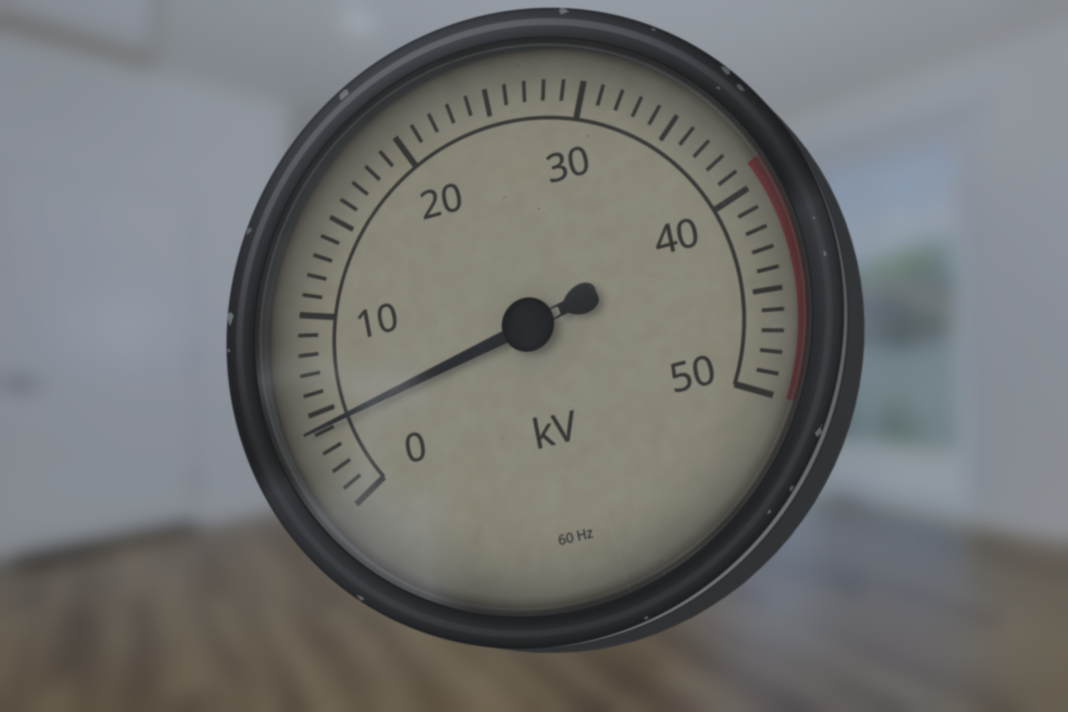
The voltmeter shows 4 kV
